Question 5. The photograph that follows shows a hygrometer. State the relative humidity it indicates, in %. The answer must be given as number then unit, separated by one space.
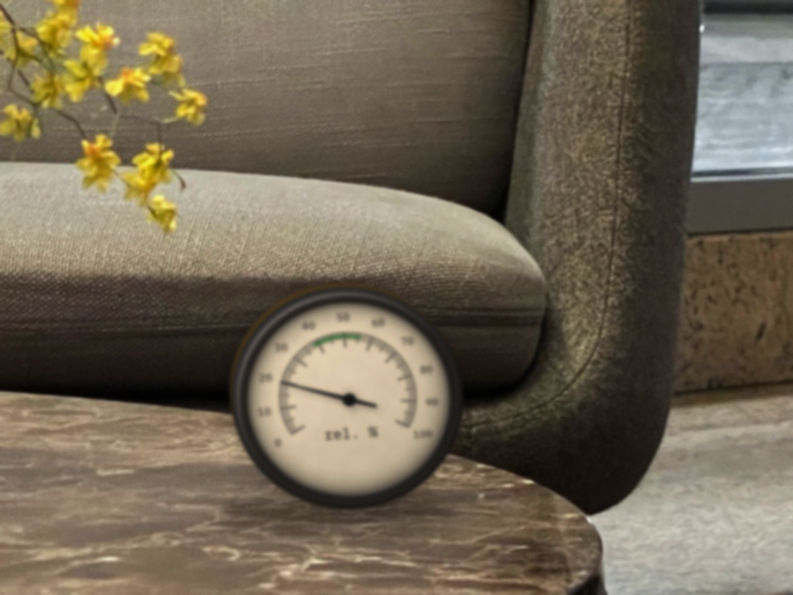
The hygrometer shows 20 %
